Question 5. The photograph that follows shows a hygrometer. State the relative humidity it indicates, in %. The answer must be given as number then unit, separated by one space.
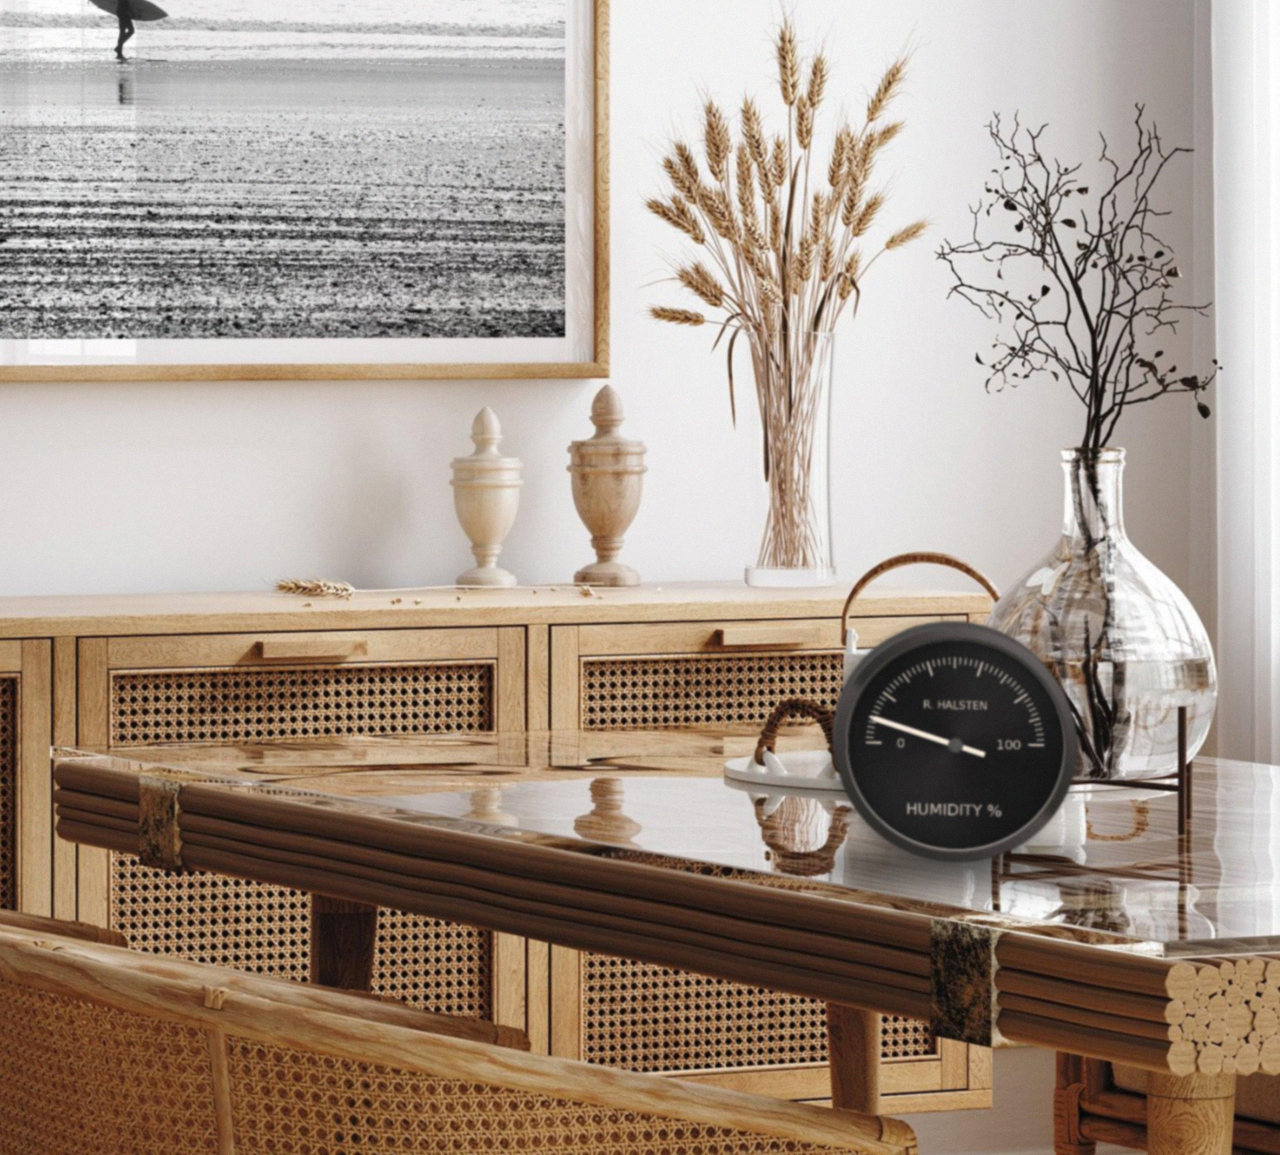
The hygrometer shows 10 %
